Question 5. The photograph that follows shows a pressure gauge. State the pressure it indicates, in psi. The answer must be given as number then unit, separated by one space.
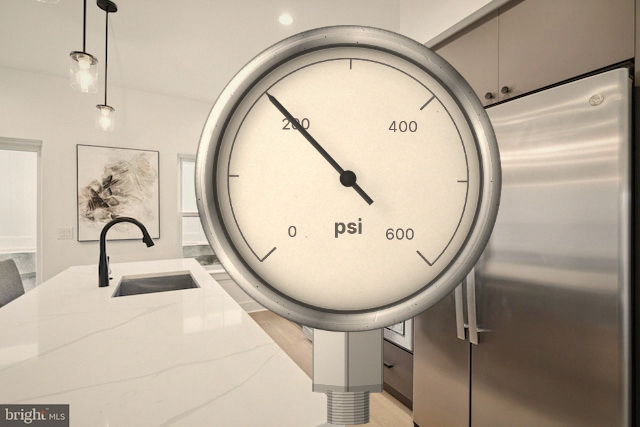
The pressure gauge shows 200 psi
